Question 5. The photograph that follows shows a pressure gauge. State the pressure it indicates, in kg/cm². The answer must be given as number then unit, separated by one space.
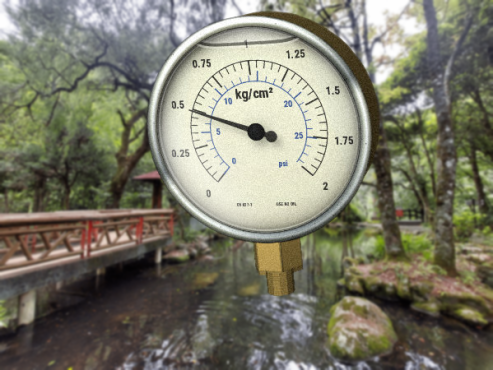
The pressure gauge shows 0.5 kg/cm²
